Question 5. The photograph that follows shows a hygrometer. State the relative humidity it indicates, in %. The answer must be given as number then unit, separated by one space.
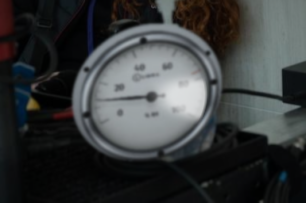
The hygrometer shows 12 %
